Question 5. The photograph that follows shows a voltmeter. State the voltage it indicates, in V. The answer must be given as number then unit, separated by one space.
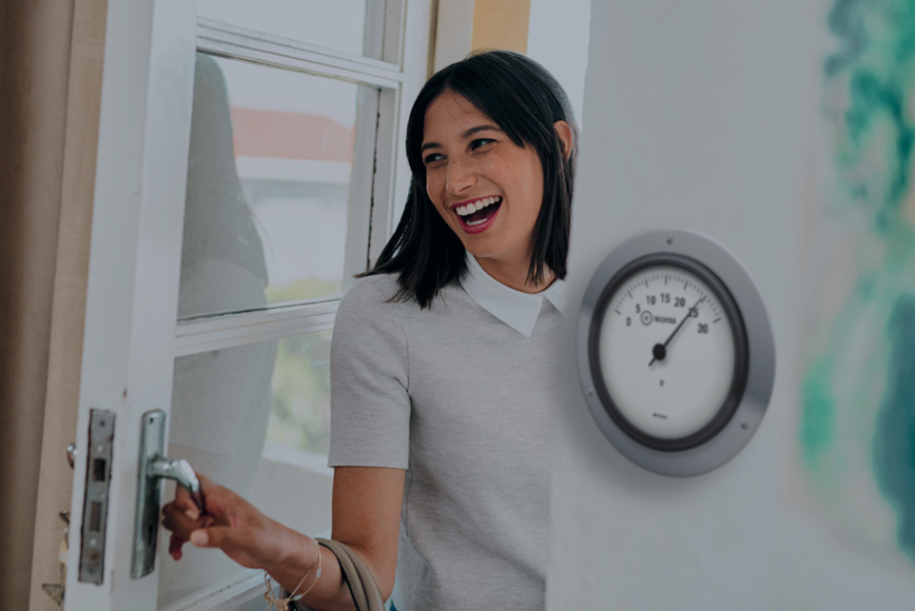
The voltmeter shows 25 V
